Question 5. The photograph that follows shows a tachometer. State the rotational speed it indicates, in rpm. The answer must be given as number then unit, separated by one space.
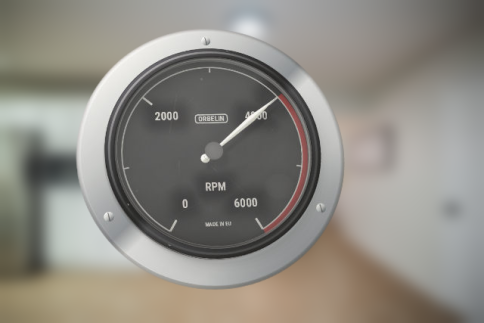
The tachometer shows 4000 rpm
